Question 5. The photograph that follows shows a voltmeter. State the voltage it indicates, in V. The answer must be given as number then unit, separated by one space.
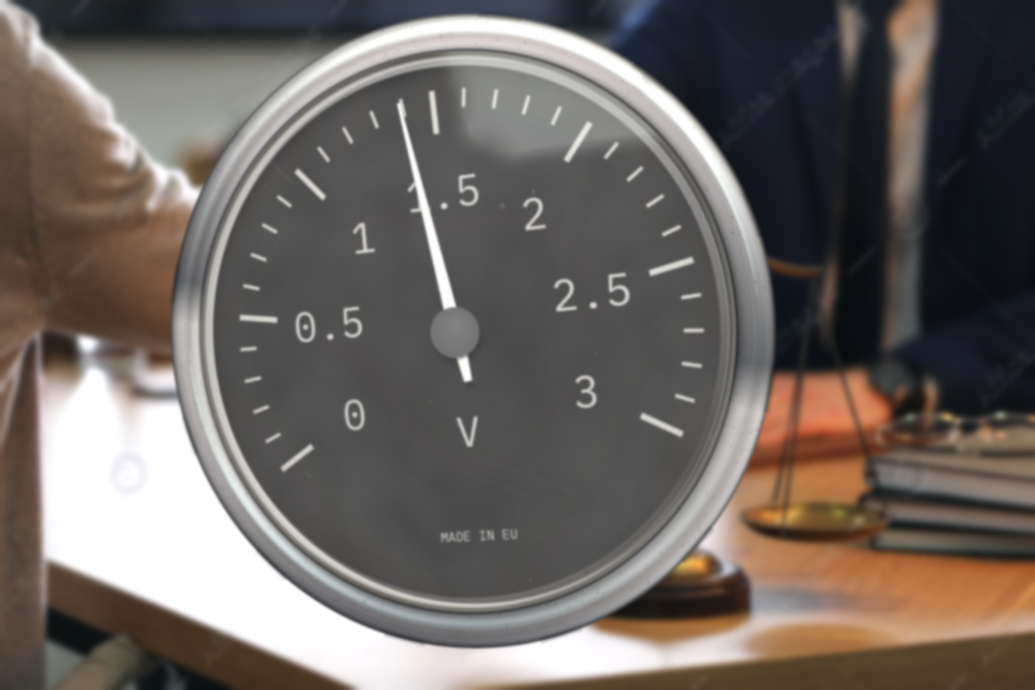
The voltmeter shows 1.4 V
